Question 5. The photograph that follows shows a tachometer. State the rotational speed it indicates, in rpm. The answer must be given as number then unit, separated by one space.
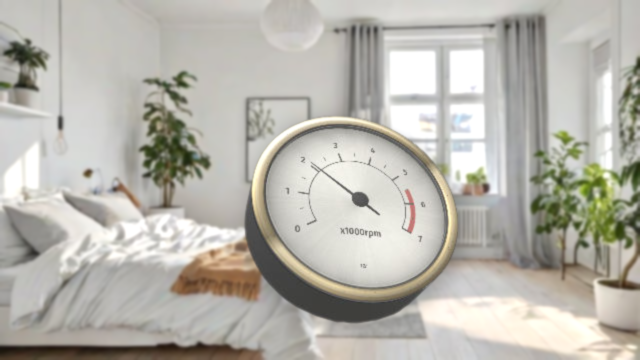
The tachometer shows 2000 rpm
